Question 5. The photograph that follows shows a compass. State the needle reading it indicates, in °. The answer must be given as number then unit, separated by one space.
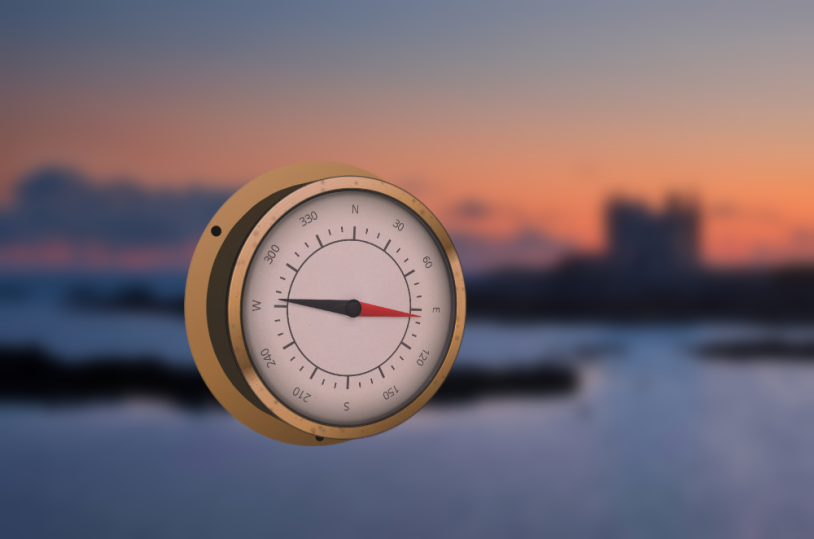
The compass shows 95 °
